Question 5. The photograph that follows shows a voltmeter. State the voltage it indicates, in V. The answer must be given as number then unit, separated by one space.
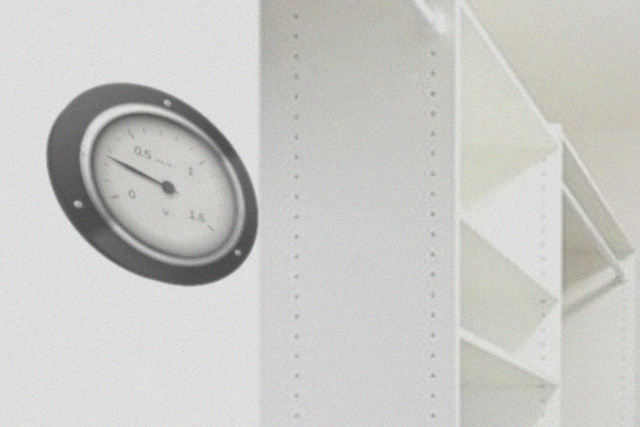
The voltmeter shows 0.25 V
